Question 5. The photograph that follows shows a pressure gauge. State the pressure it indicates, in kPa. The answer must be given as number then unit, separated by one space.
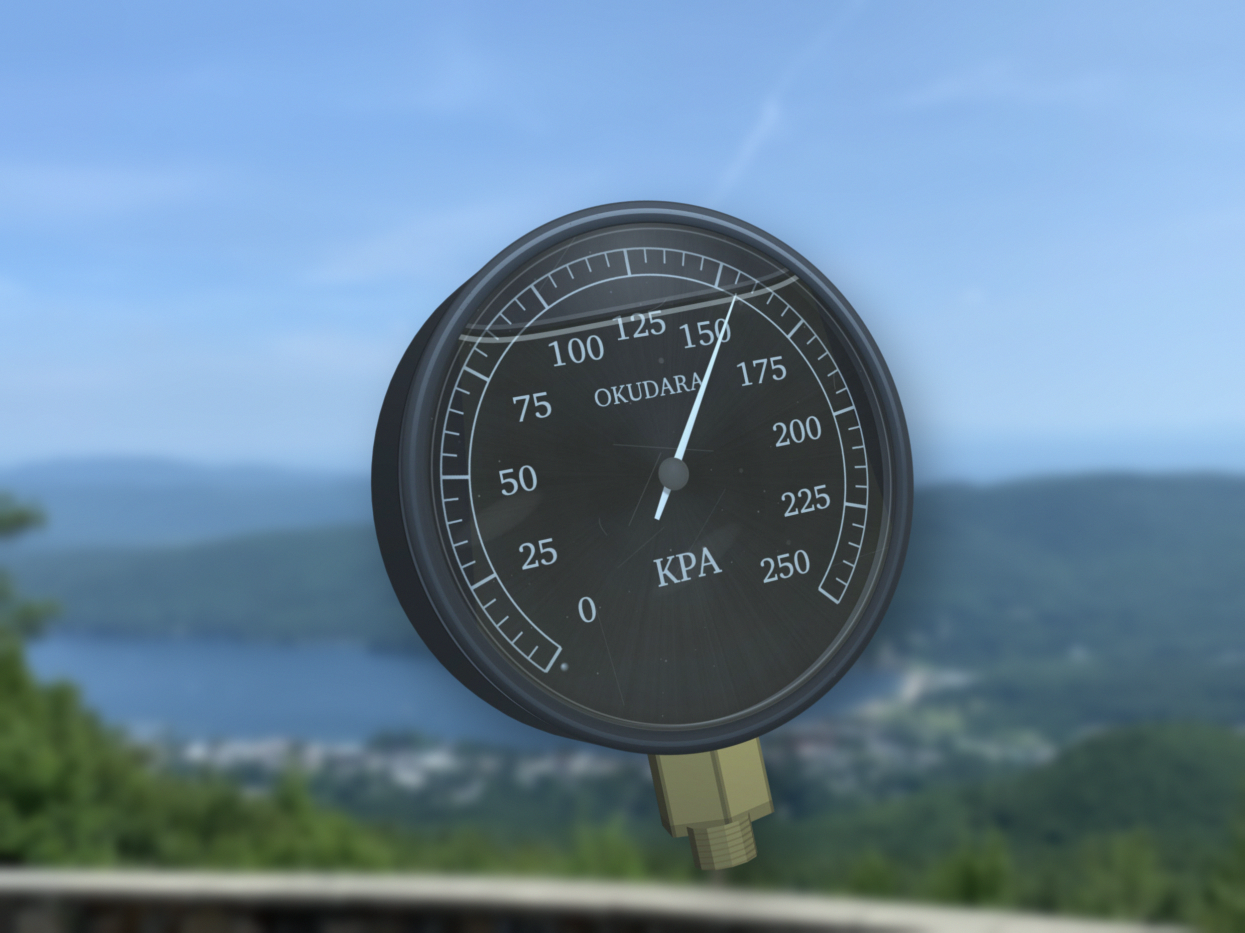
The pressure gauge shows 155 kPa
